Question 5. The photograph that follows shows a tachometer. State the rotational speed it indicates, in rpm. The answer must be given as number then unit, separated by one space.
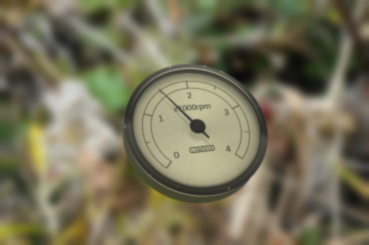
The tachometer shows 1500 rpm
